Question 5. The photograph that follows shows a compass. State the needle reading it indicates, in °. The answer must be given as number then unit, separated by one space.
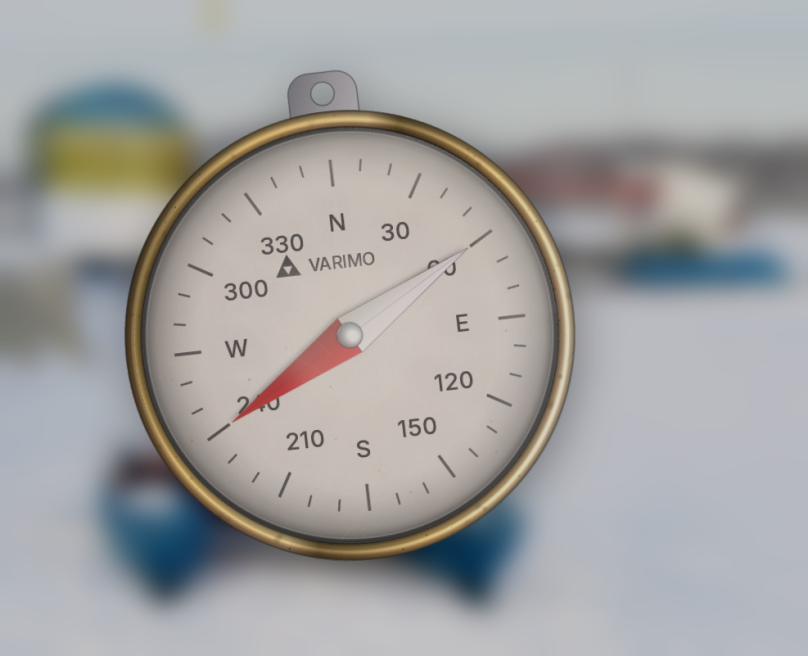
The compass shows 240 °
